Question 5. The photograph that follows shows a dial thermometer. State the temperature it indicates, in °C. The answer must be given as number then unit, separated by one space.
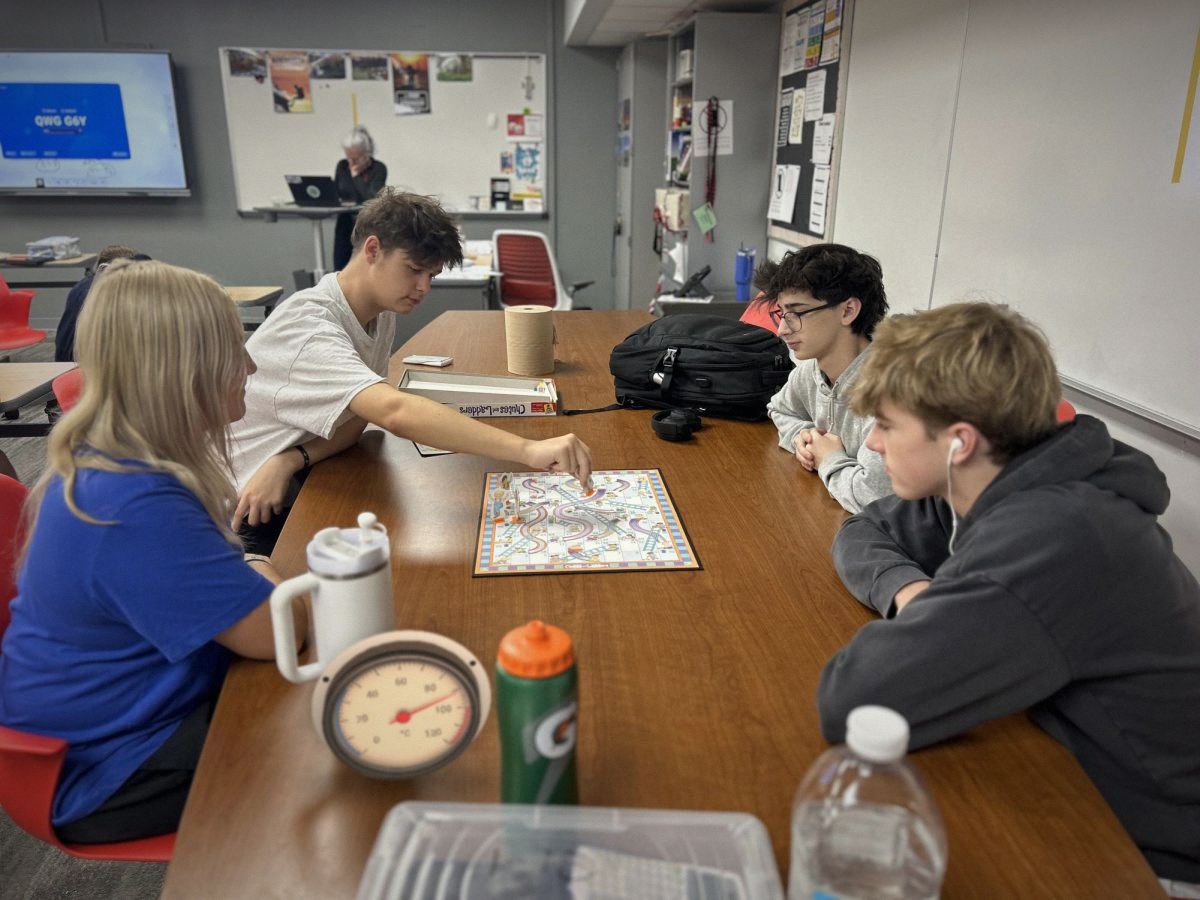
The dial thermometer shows 90 °C
